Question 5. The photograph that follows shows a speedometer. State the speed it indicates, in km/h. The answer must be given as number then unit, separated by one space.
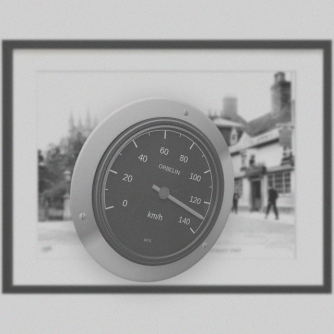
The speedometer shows 130 km/h
